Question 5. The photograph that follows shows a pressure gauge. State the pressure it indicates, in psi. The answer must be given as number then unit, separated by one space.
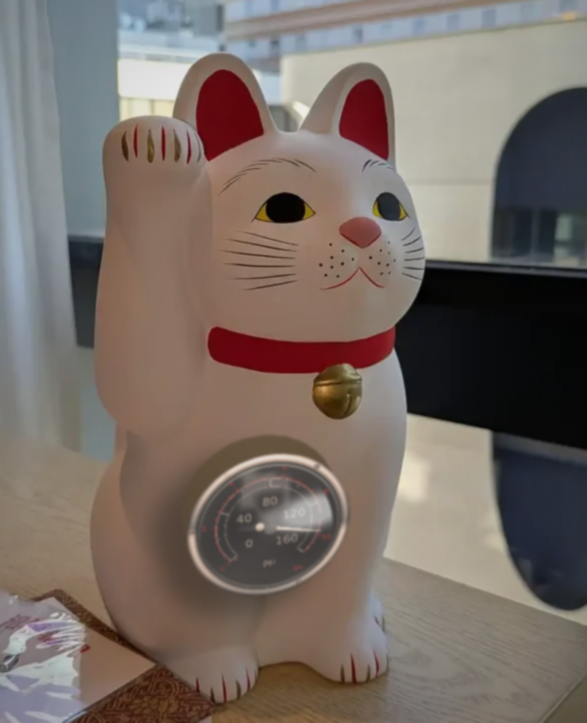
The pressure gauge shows 140 psi
